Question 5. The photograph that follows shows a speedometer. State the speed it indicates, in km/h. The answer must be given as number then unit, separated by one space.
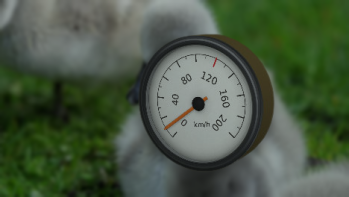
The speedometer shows 10 km/h
